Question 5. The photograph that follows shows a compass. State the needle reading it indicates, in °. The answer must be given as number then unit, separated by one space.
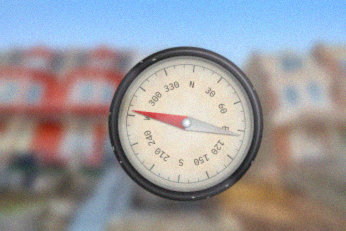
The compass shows 275 °
